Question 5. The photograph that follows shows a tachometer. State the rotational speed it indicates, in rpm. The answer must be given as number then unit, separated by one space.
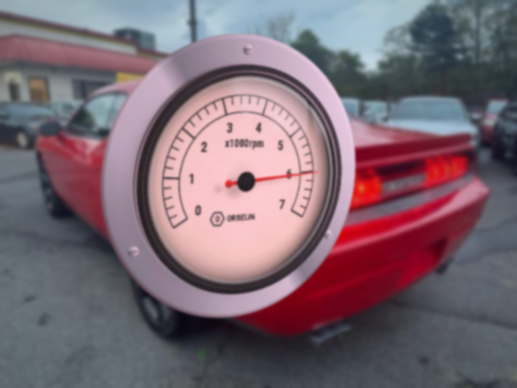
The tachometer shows 6000 rpm
